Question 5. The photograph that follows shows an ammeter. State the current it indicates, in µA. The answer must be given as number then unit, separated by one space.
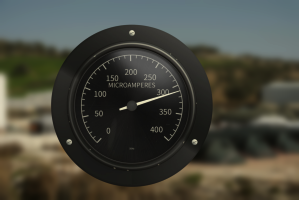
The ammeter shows 310 µA
